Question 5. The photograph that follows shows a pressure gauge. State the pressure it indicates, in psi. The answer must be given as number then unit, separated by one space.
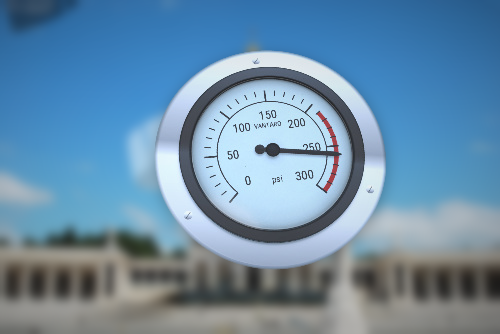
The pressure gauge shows 260 psi
